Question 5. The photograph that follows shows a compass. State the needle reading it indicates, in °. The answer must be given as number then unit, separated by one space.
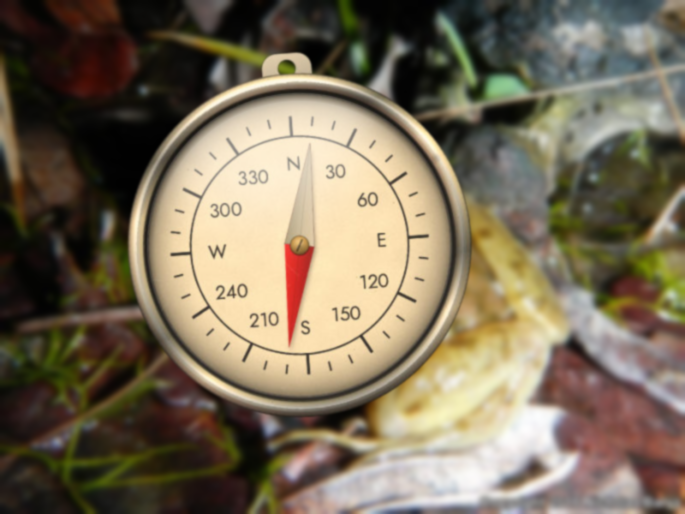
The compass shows 190 °
